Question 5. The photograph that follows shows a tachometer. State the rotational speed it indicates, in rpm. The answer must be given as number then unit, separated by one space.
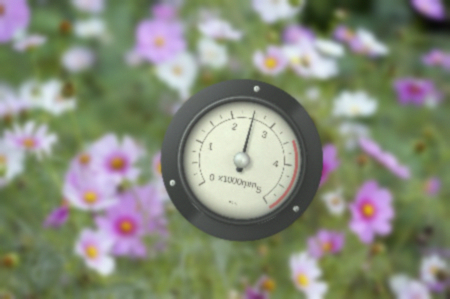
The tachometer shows 2500 rpm
